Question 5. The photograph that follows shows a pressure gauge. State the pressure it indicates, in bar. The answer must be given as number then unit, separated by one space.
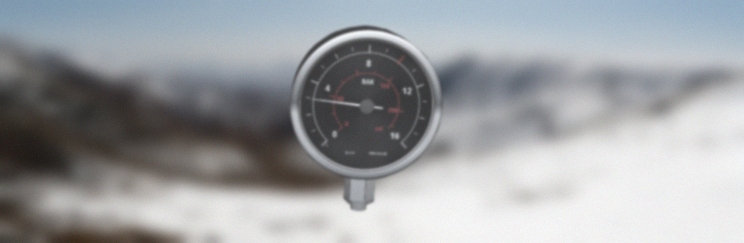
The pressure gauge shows 3 bar
